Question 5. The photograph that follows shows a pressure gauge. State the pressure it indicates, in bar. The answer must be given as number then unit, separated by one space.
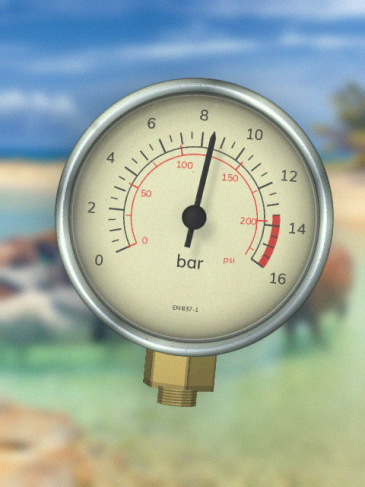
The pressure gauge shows 8.5 bar
